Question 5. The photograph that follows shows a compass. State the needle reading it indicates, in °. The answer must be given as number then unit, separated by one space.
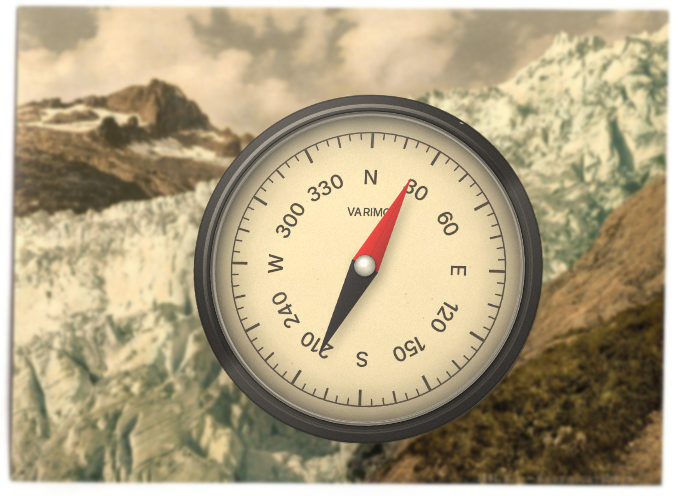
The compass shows 25 °
